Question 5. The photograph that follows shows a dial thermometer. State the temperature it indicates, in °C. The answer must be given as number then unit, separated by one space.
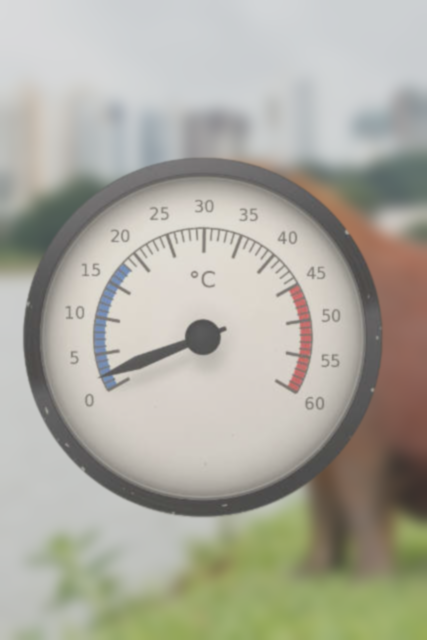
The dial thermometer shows 2 °C
